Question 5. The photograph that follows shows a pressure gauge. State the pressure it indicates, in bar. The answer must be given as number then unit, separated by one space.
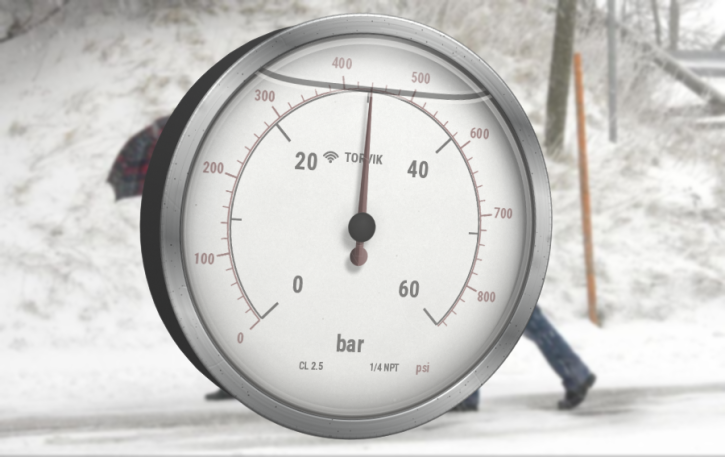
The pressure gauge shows 30 bar
